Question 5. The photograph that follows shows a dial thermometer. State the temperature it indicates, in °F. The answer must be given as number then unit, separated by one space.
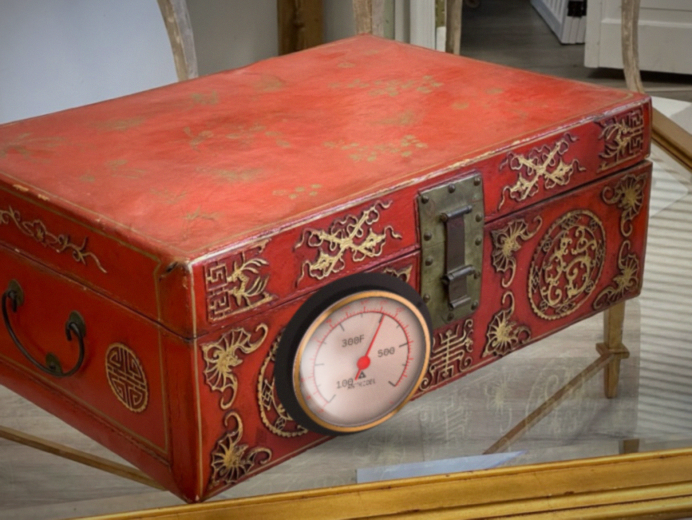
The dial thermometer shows 400 °F
